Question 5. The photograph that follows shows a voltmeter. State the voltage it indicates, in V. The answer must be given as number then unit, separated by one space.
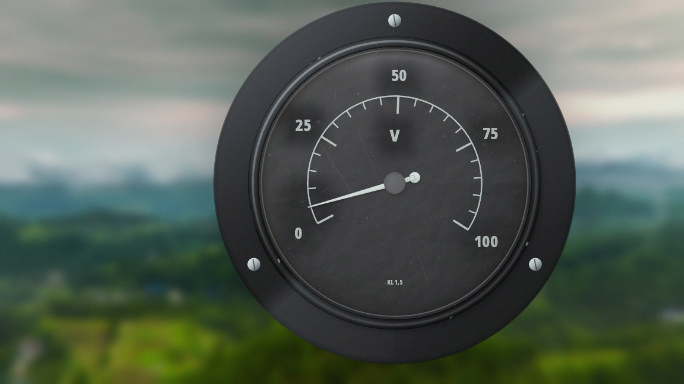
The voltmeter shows 5 V
